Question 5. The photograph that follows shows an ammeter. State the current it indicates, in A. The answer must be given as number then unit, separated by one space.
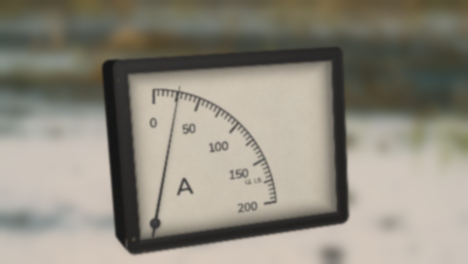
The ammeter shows 25 A
